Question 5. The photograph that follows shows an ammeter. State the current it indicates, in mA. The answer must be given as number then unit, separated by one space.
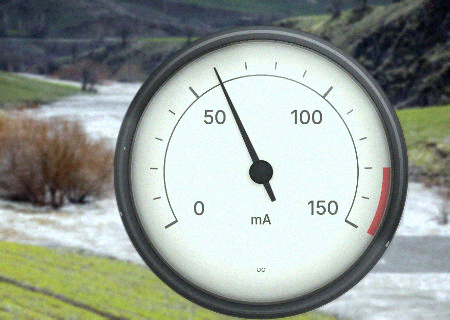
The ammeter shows 60 mA
